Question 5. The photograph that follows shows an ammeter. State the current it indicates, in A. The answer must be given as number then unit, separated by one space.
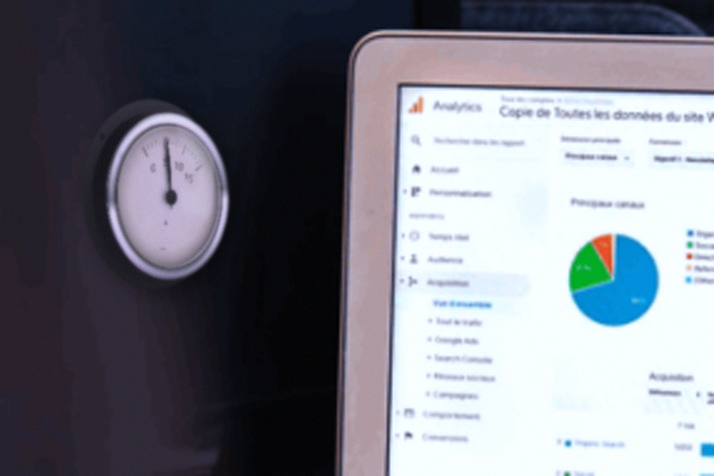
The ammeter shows 5 A
